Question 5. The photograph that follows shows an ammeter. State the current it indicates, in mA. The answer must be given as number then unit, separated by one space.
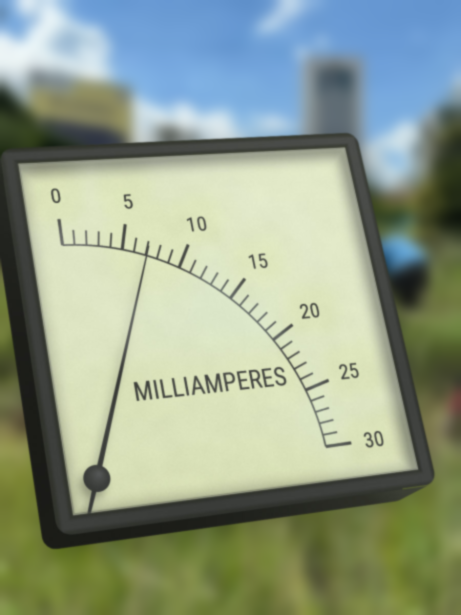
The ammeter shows 7 mA
